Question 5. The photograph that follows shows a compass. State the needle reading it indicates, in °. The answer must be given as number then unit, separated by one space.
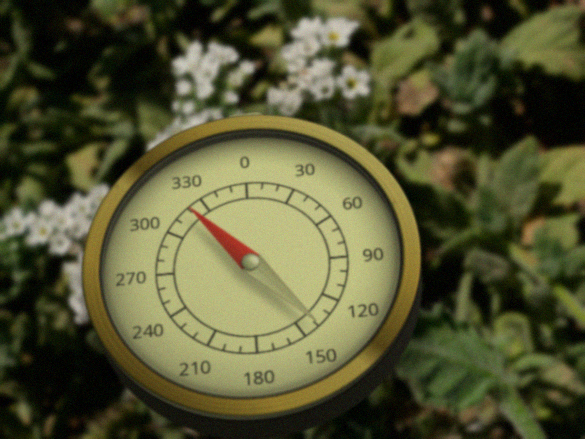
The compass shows 320 °
